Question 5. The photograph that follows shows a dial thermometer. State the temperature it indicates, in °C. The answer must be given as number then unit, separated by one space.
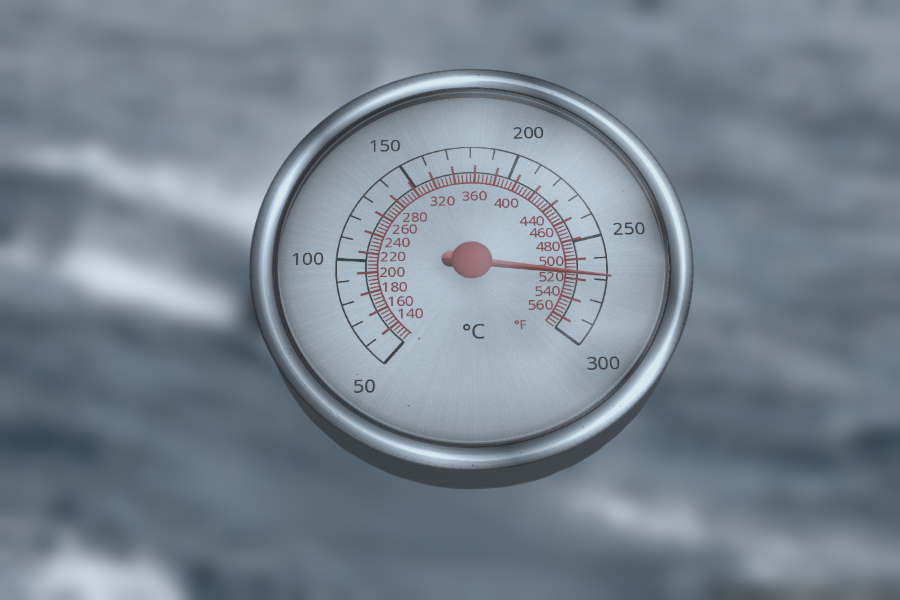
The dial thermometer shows 270 °C
